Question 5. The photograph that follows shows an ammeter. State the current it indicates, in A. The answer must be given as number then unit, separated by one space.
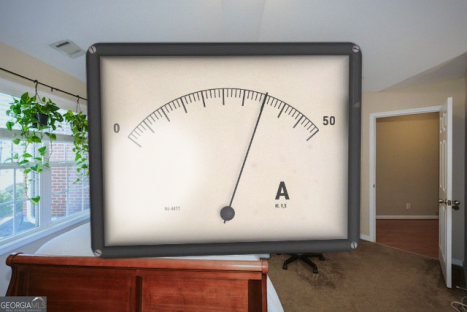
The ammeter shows 35 A
